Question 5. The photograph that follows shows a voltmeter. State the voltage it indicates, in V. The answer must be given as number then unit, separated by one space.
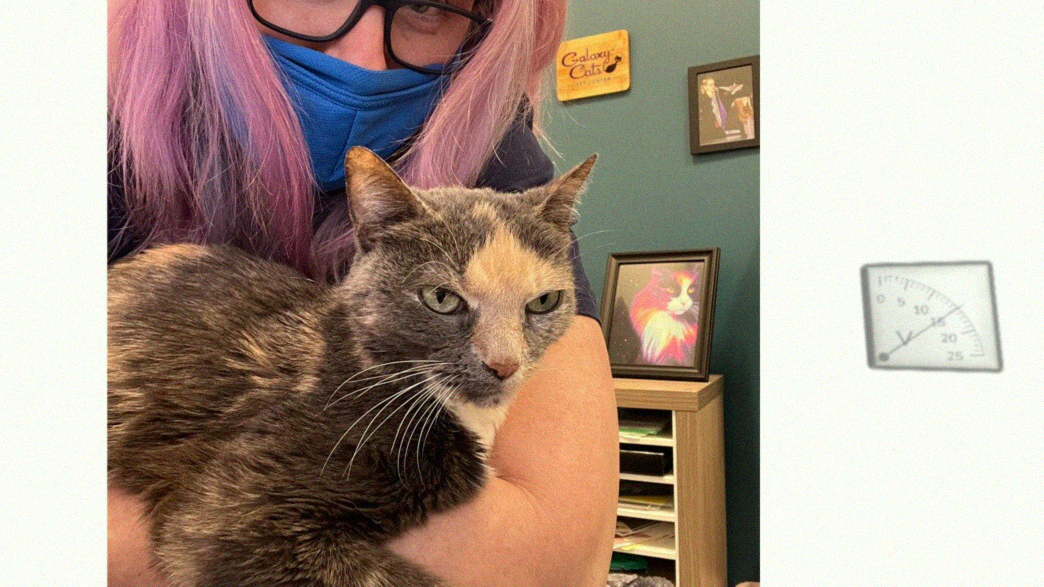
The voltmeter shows 15 V
